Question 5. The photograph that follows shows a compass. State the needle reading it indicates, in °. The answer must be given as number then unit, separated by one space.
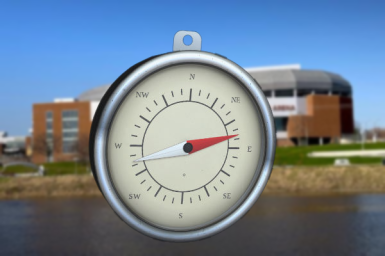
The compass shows 75 °
